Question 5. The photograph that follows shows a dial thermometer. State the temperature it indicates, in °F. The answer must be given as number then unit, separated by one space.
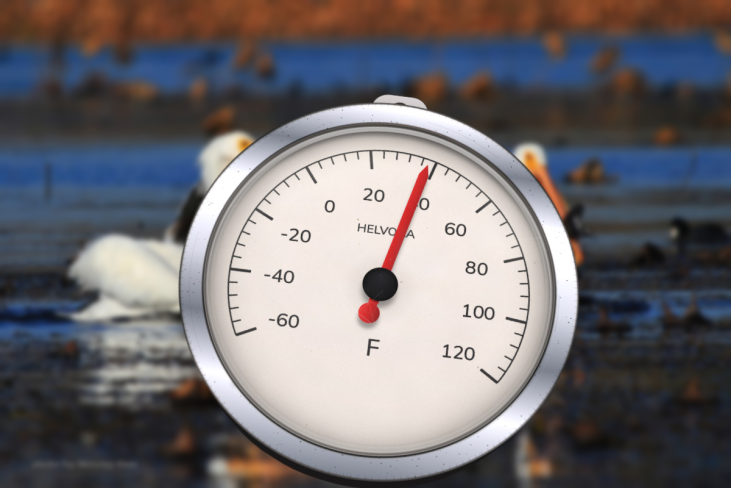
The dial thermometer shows 38 °F
